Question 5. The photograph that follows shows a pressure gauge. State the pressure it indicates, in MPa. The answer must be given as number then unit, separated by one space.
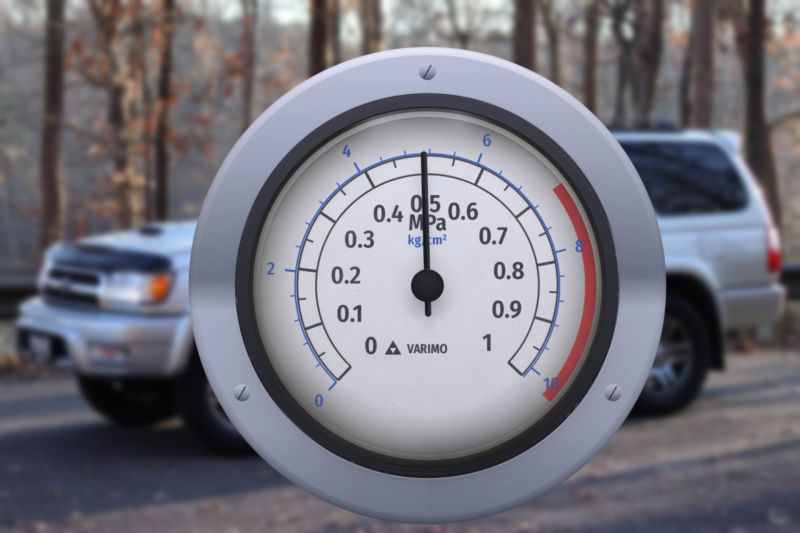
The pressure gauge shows 0.5 MPa
